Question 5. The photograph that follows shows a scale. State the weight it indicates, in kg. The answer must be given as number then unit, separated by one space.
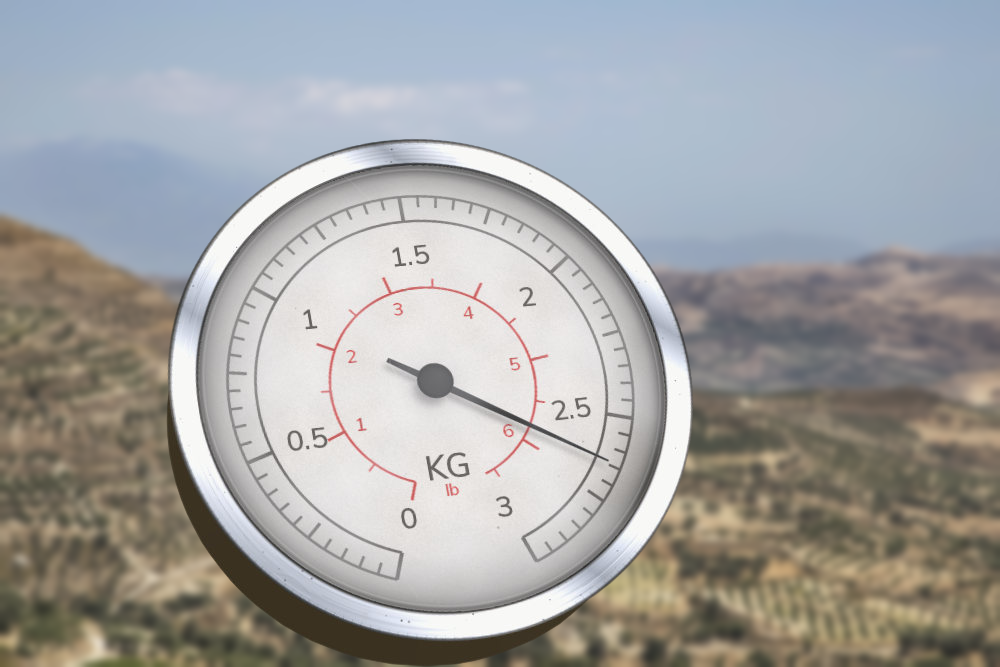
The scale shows 2.65 kg
